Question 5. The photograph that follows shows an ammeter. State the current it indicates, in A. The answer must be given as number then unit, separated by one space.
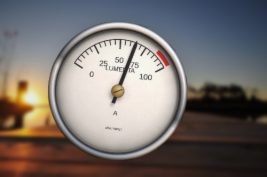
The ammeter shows 65 A
